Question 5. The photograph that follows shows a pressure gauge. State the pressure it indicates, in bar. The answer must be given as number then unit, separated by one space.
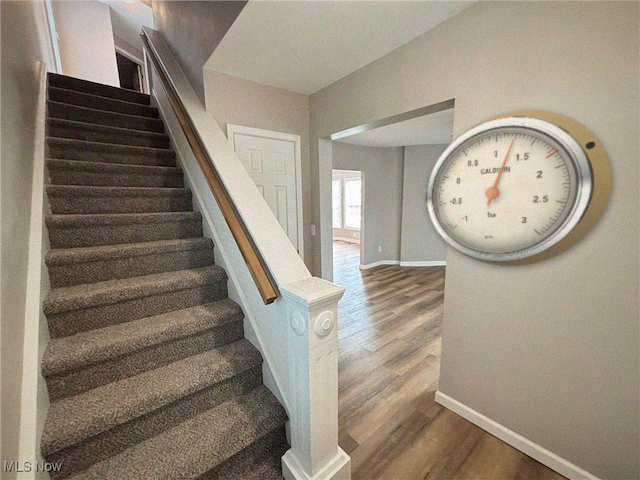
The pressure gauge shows 1.25 bar
